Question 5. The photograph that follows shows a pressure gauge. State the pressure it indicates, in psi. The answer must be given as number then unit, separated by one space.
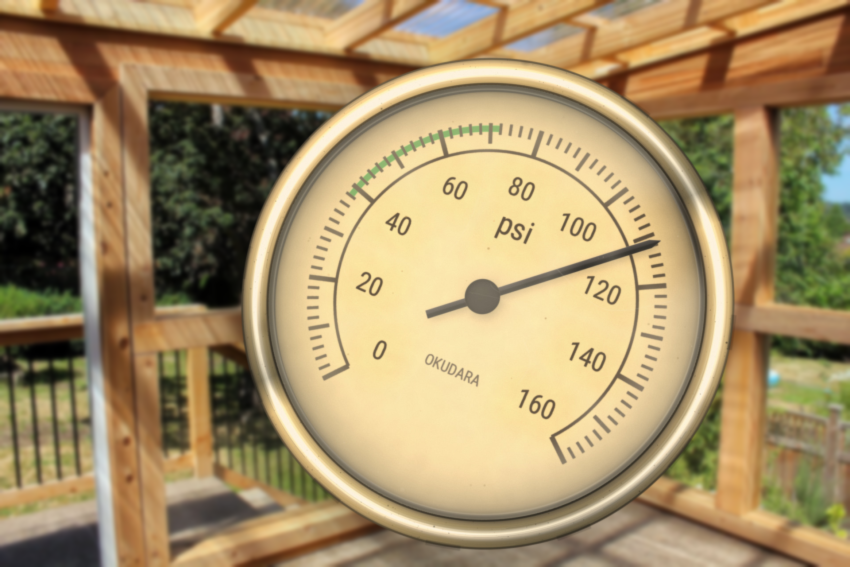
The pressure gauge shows 112 psi
